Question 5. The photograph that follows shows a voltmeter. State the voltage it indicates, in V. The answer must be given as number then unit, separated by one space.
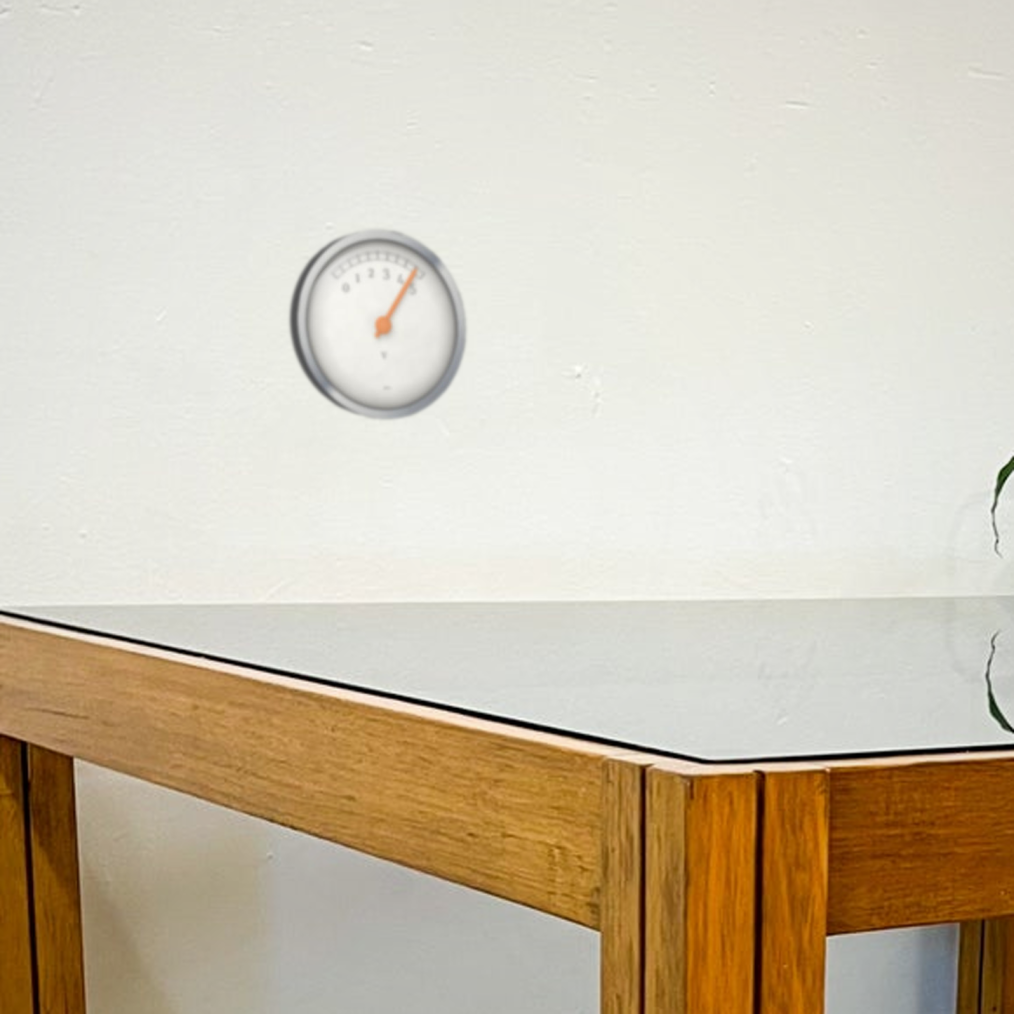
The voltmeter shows 4.5 V
